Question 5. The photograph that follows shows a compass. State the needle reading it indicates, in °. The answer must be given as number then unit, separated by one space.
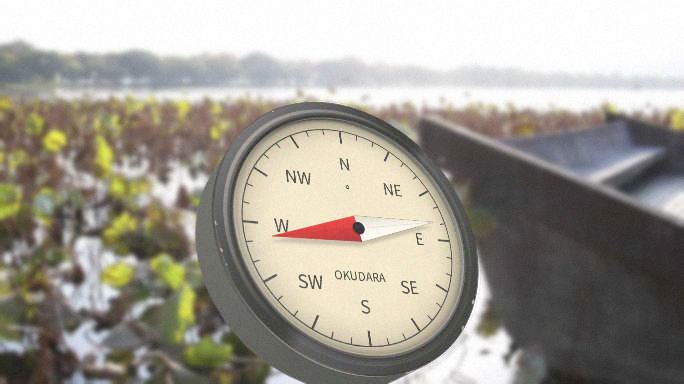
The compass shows 260 °
